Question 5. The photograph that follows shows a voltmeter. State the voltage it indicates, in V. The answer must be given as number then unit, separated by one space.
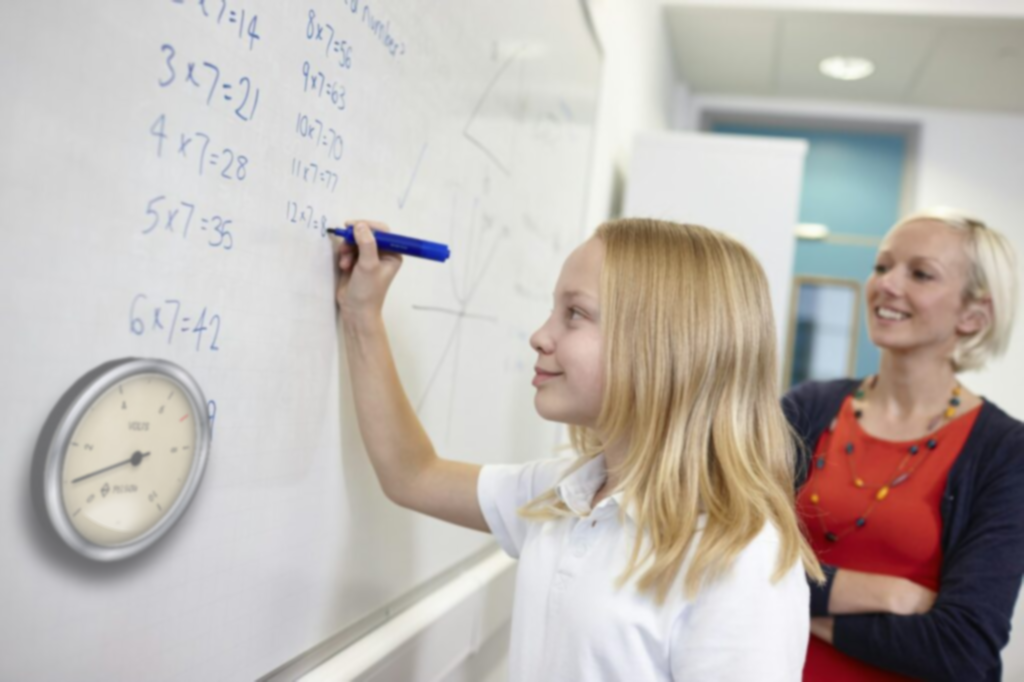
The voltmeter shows 1 V
